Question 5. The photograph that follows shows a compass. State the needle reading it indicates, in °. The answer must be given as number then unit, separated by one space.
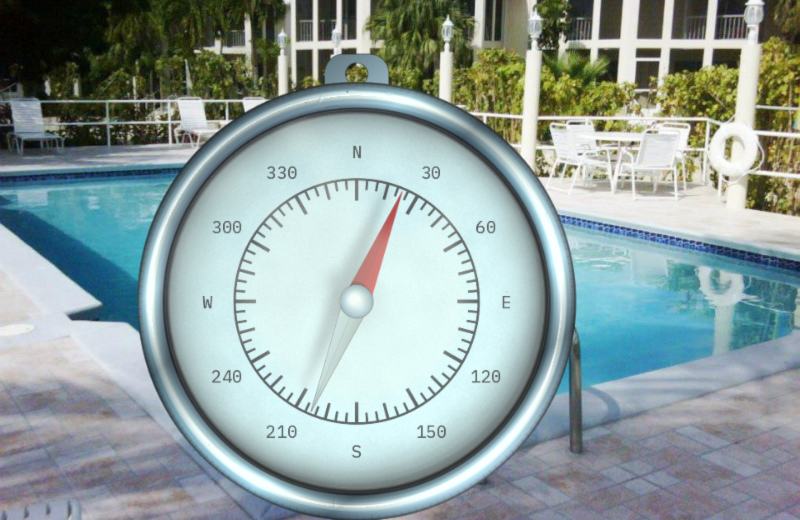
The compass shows 22.5 °
